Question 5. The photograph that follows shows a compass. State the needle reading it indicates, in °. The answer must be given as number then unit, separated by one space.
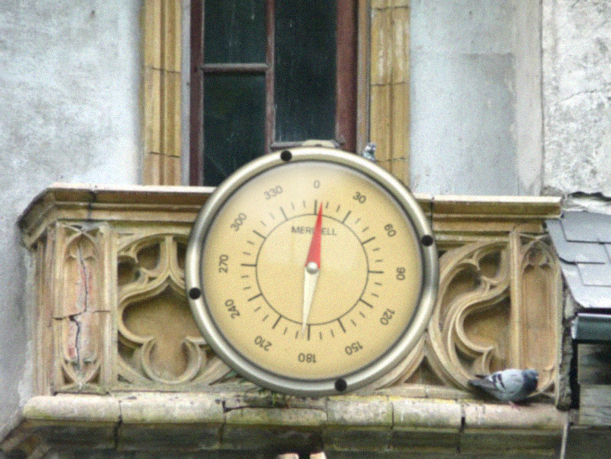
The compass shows 5 °
